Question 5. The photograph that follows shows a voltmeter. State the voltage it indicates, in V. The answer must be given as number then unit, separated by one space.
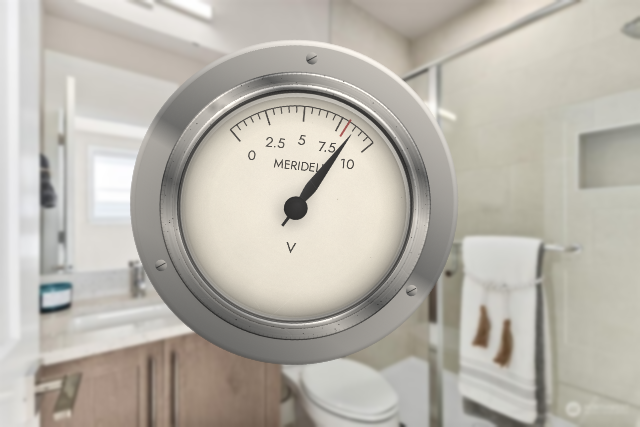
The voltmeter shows 8.5 V
